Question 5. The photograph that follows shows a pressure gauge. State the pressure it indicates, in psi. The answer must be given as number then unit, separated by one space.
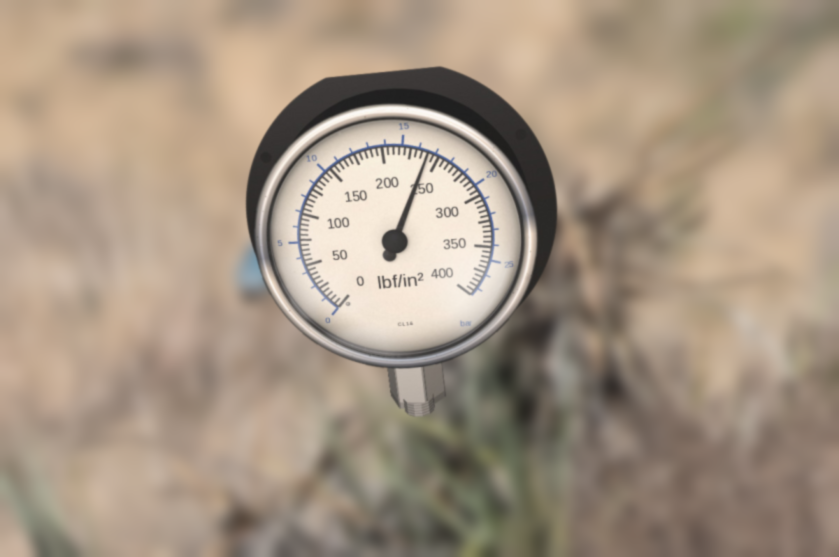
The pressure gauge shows 240 psi
